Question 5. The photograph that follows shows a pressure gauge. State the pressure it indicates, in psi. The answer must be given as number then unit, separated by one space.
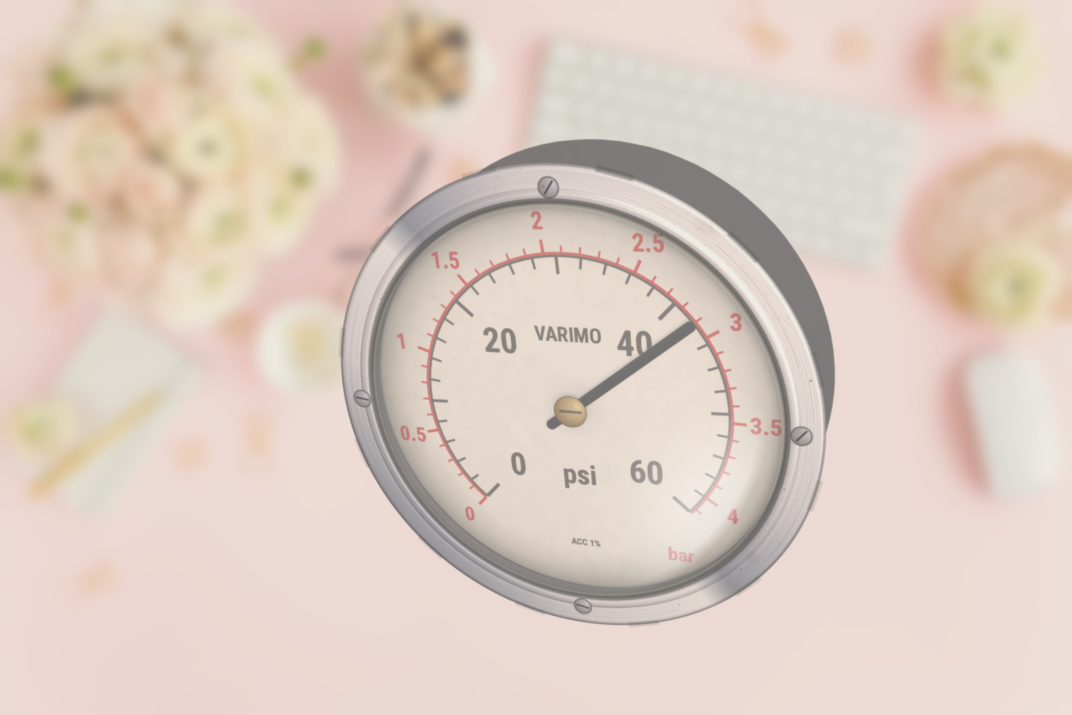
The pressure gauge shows 42 psi
